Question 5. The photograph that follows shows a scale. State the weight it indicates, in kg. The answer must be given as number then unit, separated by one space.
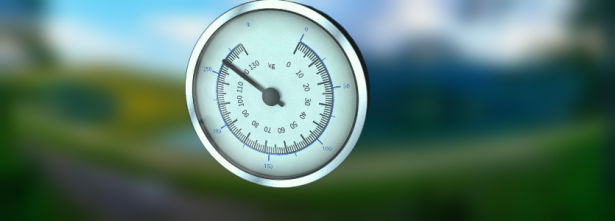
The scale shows 120 kg
